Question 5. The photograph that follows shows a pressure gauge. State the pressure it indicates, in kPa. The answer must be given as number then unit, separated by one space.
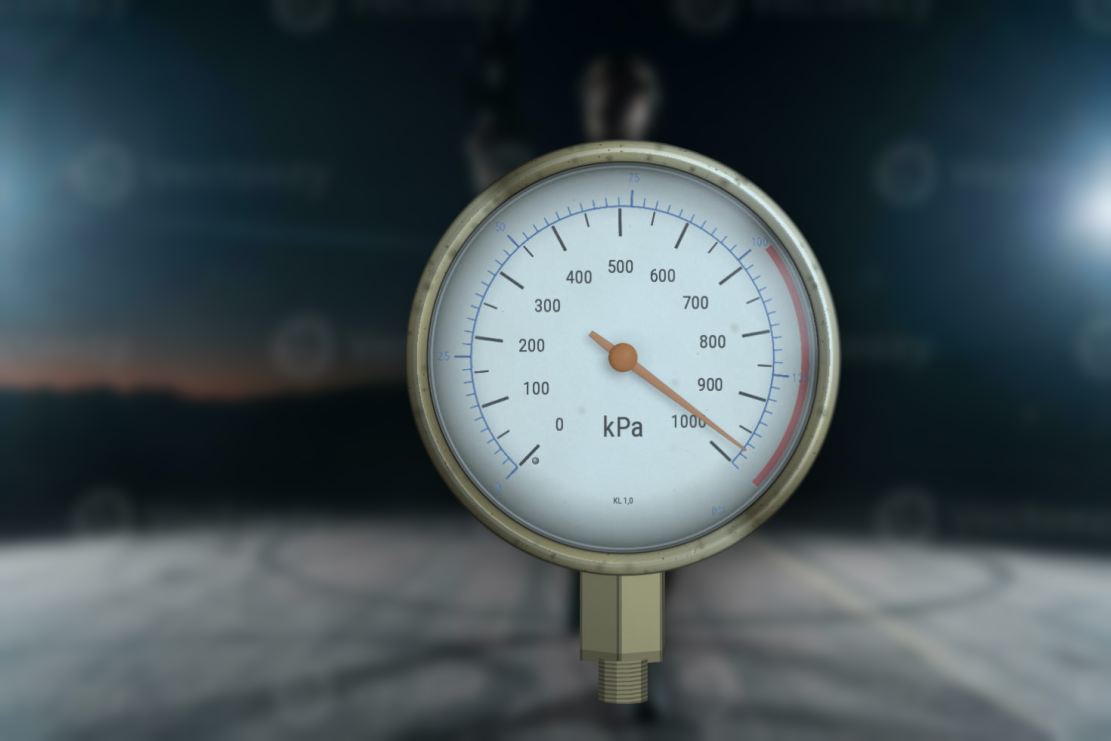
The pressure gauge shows 975 kPa
